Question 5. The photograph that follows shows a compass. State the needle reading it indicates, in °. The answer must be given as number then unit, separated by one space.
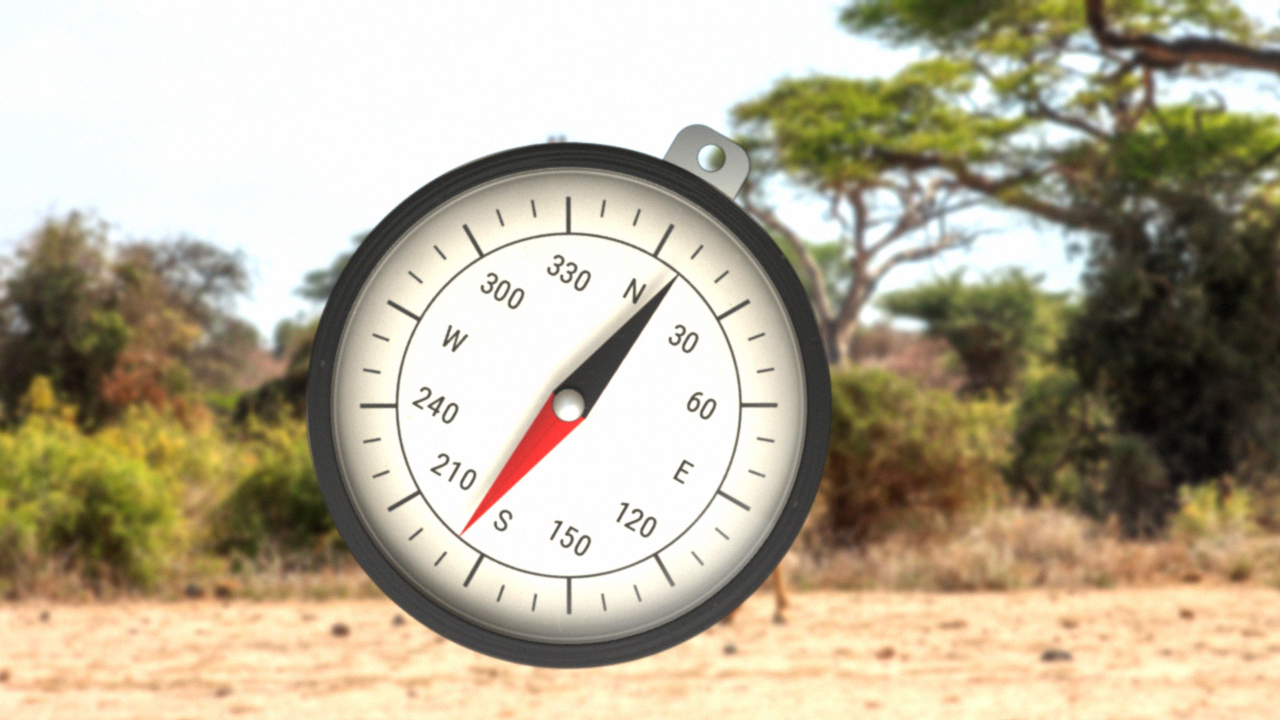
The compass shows 190 °
